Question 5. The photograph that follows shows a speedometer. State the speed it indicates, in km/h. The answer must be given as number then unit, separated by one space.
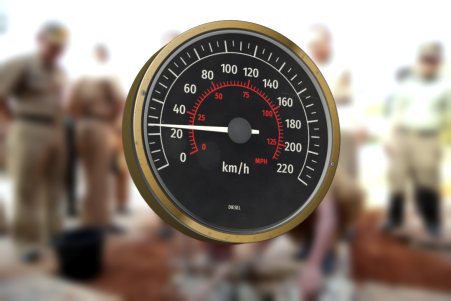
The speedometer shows 25 km/h
